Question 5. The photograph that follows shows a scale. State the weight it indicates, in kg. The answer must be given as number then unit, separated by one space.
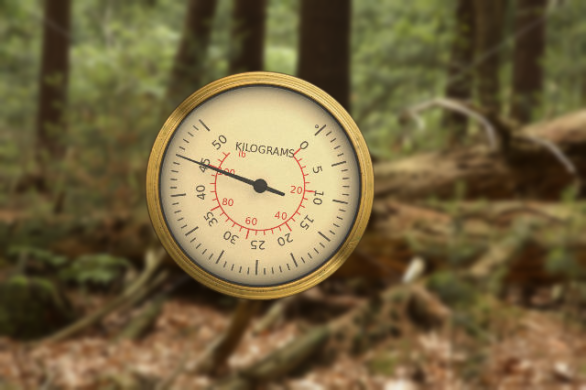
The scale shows 45 kg
